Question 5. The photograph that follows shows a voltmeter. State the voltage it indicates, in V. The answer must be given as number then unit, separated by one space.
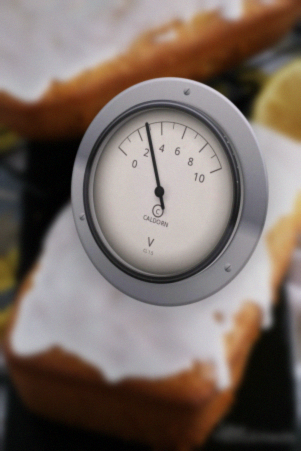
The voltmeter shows 3 V
